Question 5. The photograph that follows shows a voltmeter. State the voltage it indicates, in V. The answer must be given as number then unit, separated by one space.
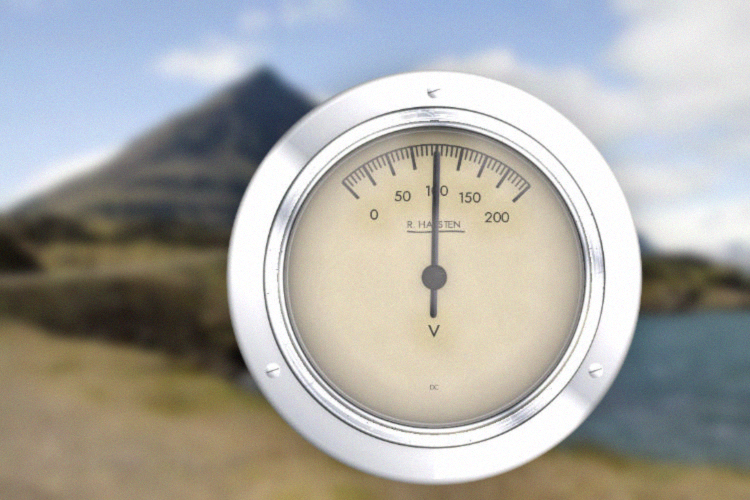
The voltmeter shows 100 V
